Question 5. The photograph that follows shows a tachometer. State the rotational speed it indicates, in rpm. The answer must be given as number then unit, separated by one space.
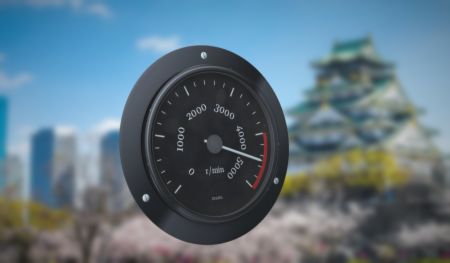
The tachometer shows 4500 rpm
